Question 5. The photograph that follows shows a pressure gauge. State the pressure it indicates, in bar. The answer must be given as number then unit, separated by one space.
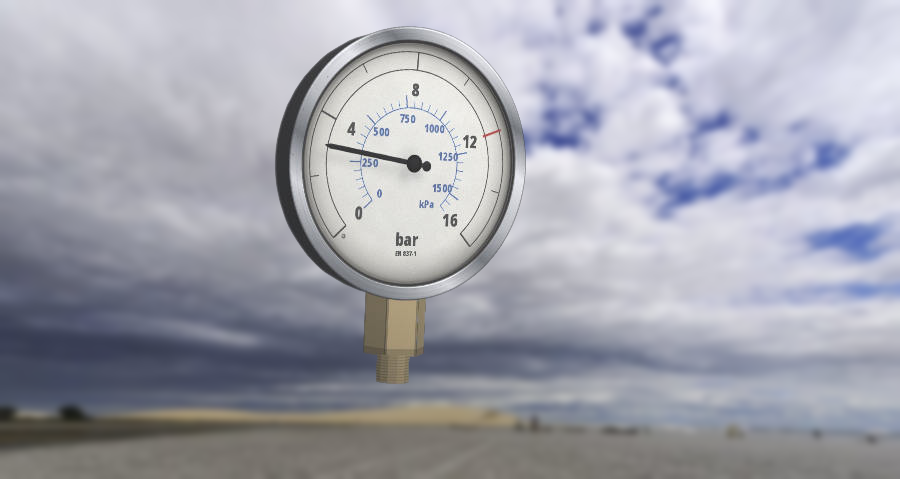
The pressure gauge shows 3 bar
